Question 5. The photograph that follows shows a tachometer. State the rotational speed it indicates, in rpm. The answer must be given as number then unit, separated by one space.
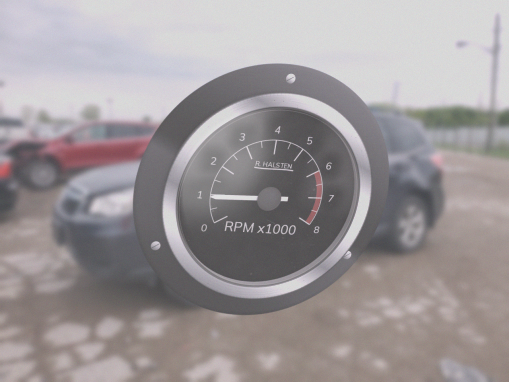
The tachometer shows 1000 rpm
